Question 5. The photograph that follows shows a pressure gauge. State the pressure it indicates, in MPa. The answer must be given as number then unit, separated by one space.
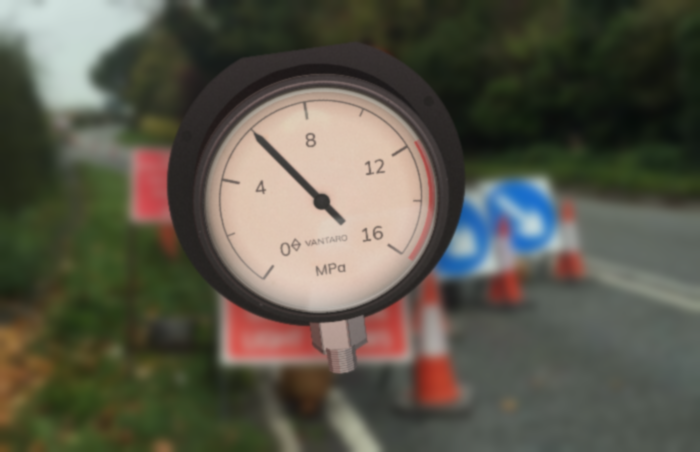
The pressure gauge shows 6 MPa
